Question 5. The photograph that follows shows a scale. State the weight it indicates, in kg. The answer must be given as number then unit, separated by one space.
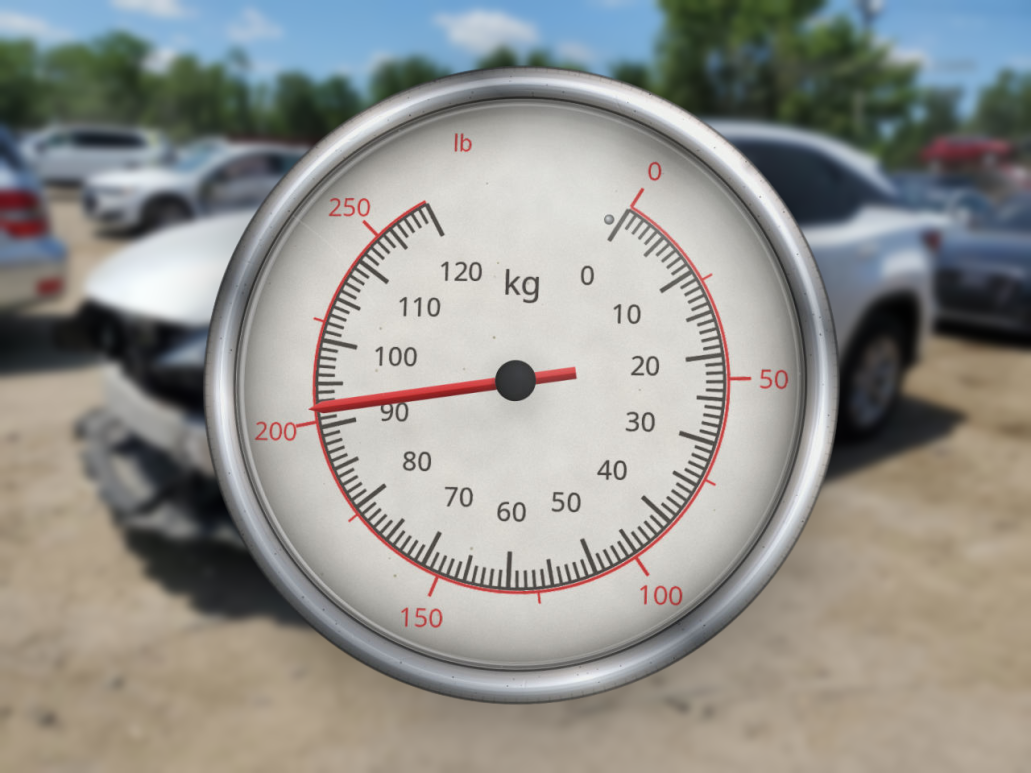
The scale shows 92 kg
